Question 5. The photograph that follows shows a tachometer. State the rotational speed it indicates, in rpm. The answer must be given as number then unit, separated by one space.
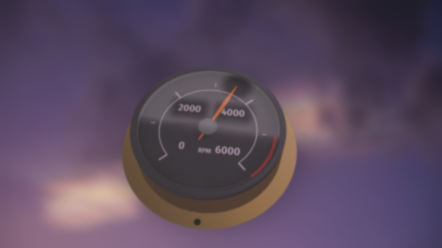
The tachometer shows 3500 rpm
